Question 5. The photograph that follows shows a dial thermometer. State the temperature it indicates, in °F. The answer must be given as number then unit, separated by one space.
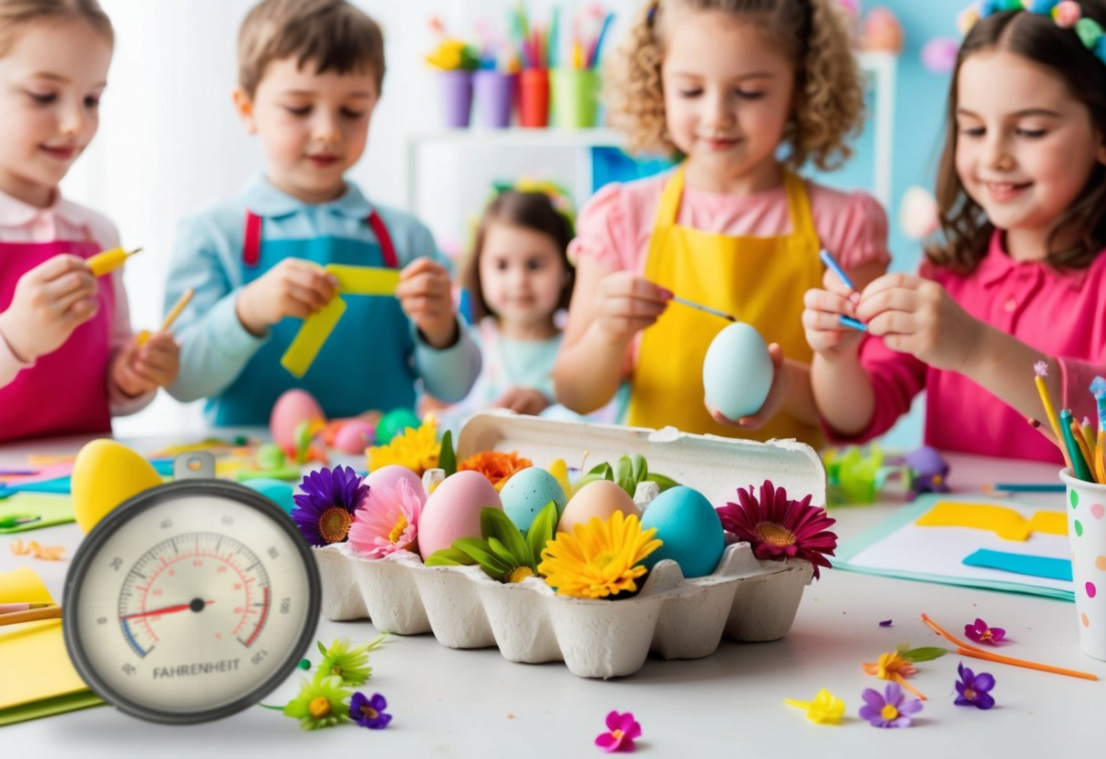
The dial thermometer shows 0 °F
